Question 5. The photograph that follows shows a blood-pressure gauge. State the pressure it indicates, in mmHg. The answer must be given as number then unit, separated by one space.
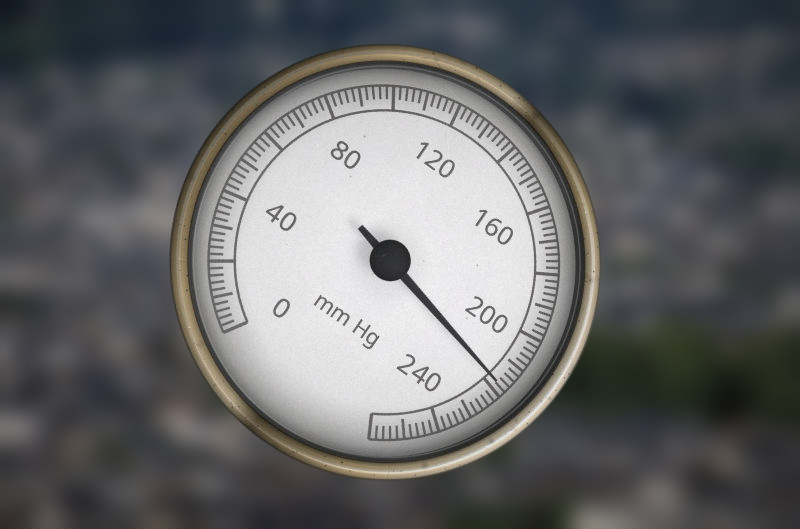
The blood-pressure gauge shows 218 mmHg
